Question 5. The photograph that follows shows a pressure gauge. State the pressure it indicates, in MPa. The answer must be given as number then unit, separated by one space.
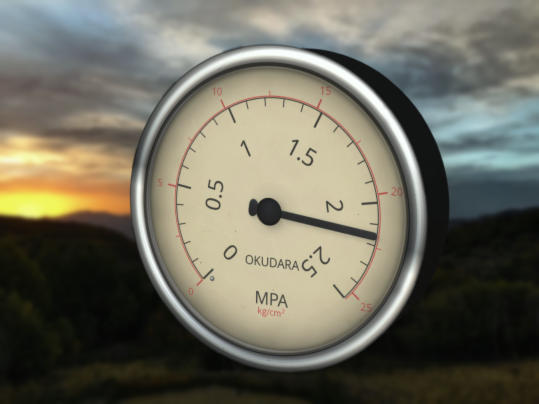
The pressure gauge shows 2.15 MPa
